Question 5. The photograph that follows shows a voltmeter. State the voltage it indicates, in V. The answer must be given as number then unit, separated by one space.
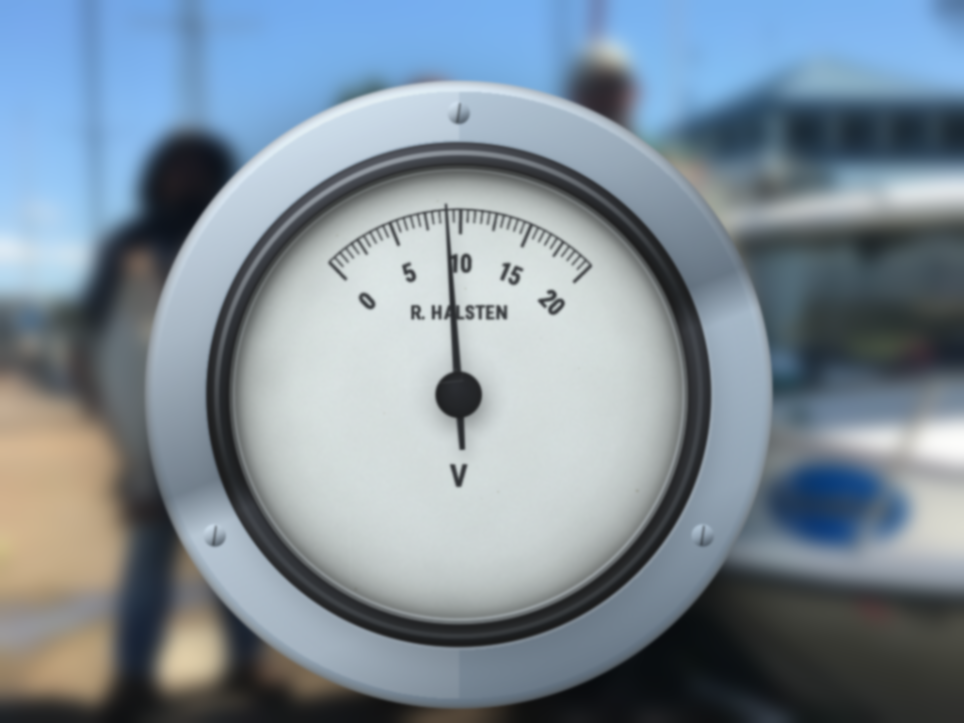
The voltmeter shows 9 V
